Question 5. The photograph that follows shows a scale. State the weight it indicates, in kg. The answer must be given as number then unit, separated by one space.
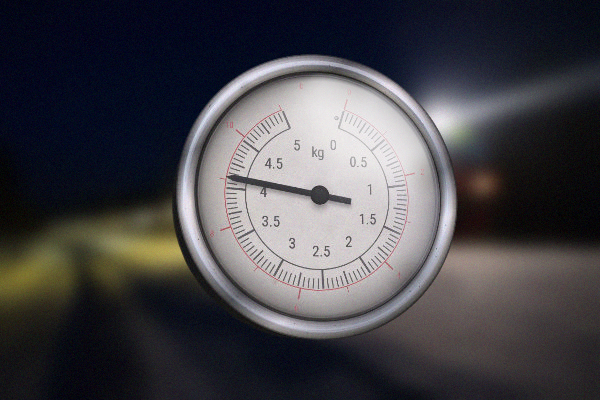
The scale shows 4.1 kg
